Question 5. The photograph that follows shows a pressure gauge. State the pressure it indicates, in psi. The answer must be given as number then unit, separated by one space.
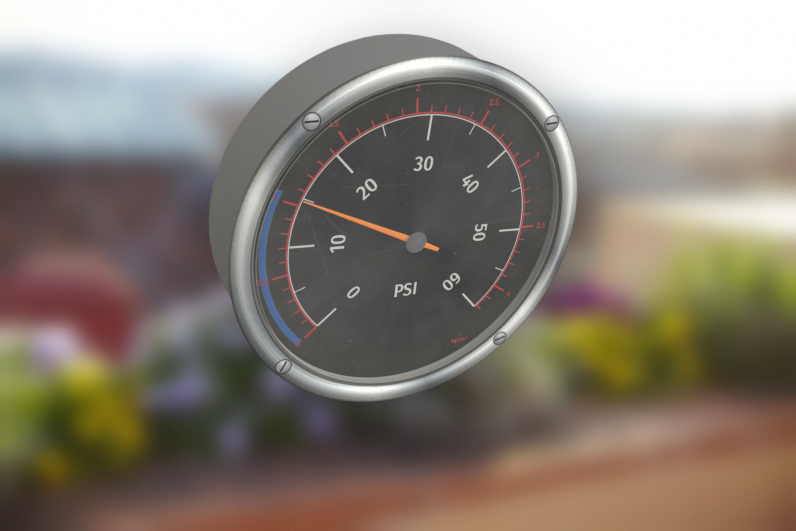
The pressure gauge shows 15 psi
